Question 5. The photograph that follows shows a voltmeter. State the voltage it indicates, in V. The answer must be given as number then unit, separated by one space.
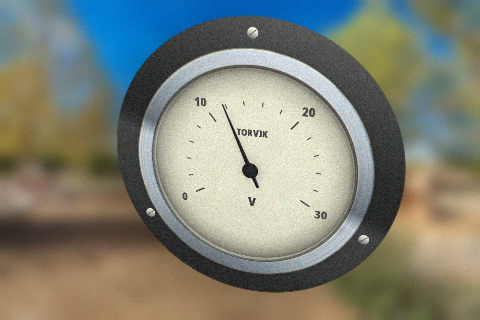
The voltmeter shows 12 V
